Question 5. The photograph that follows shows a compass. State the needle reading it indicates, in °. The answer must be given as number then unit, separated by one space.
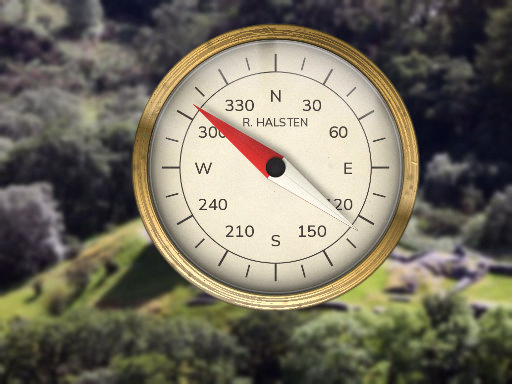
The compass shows 307.5 °
